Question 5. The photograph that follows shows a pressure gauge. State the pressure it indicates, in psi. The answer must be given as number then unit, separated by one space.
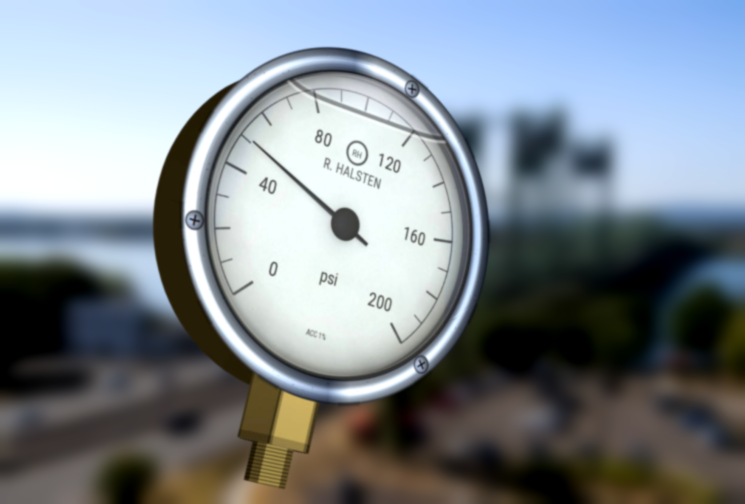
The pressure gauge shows 50 psi
